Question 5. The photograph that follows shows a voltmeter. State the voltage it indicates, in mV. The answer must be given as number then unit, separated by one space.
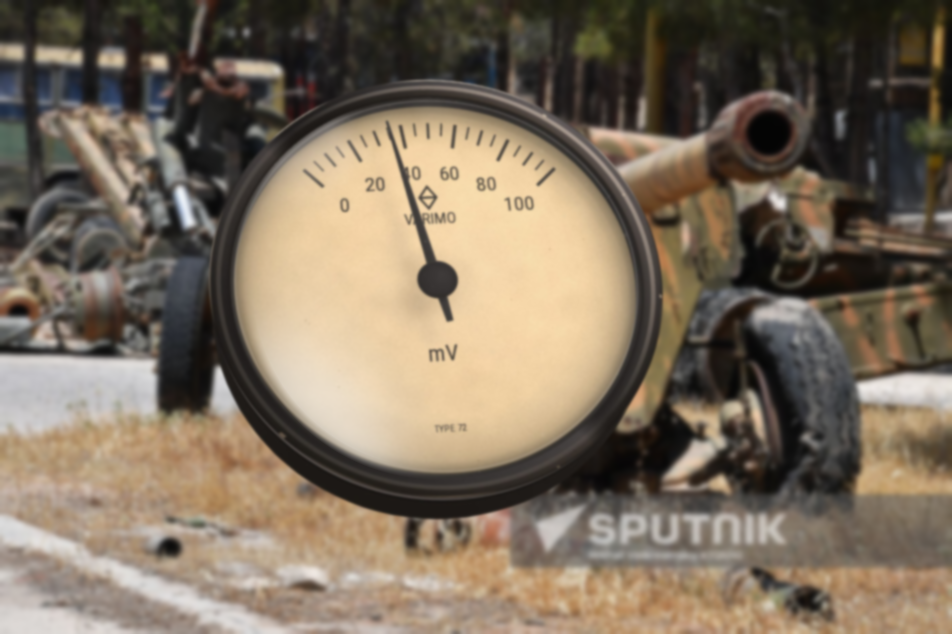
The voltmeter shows 35 mV
